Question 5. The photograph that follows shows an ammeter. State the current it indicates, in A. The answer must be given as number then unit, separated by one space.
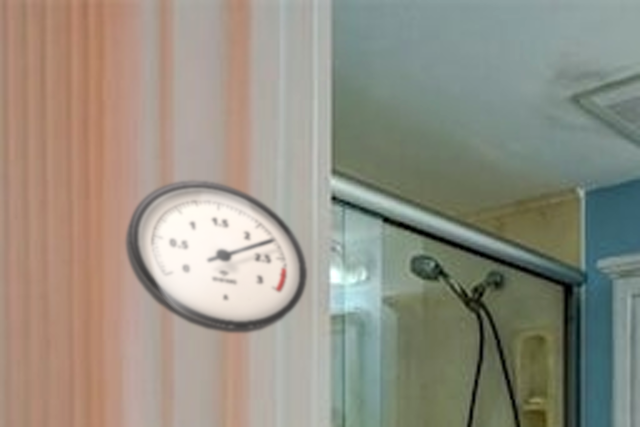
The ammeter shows 2.25 A
